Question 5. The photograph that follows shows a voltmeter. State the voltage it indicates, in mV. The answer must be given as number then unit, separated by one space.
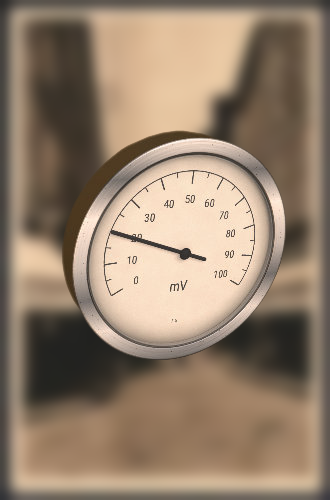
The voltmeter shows 20 mV
